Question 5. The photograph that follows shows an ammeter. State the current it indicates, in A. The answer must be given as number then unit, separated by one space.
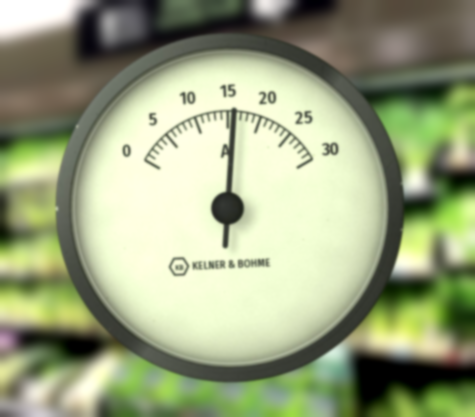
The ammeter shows 16 A
